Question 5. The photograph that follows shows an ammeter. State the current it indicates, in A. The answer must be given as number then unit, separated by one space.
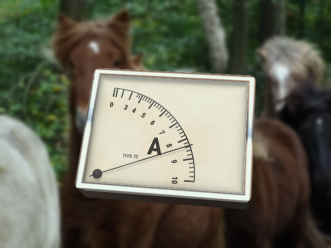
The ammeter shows 8.4 A
